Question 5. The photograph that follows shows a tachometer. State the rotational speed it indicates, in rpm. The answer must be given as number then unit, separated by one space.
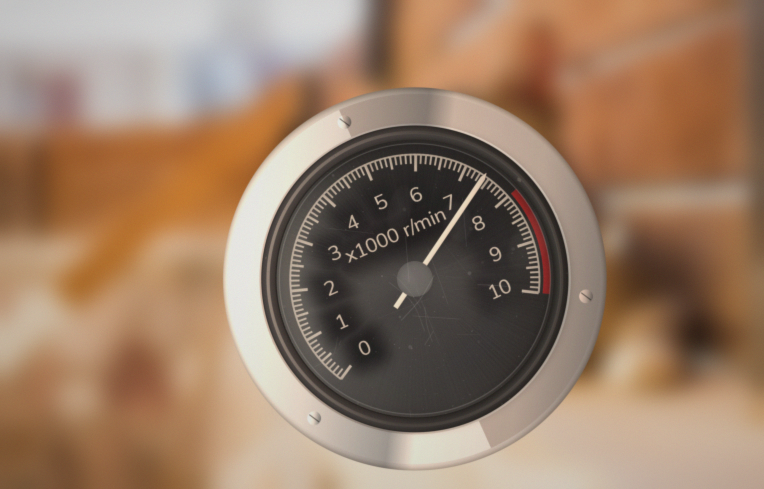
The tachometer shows 7400 rpm
